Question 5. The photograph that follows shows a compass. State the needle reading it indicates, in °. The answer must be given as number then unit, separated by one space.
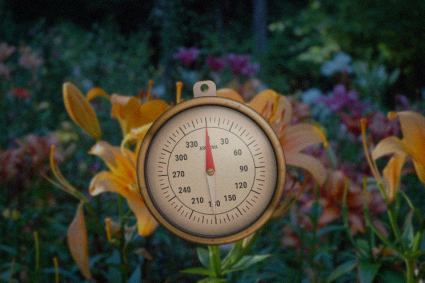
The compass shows 0 °
